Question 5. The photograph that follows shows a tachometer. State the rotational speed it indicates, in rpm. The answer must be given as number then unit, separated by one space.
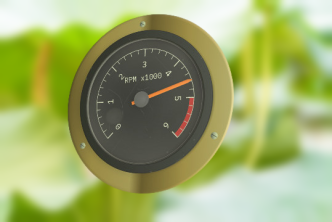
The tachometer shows 4600 rpm
